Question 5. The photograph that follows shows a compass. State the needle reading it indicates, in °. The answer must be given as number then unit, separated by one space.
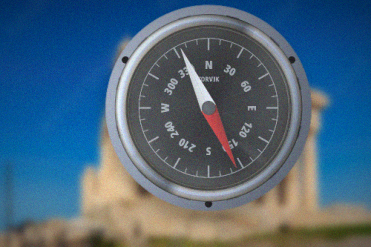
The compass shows 155 °
